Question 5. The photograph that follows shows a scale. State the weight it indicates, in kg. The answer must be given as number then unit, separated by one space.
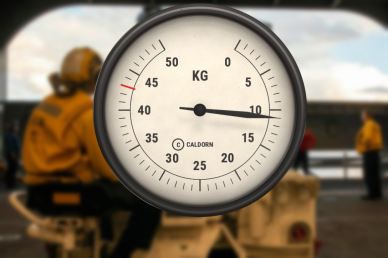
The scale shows 11 kg
